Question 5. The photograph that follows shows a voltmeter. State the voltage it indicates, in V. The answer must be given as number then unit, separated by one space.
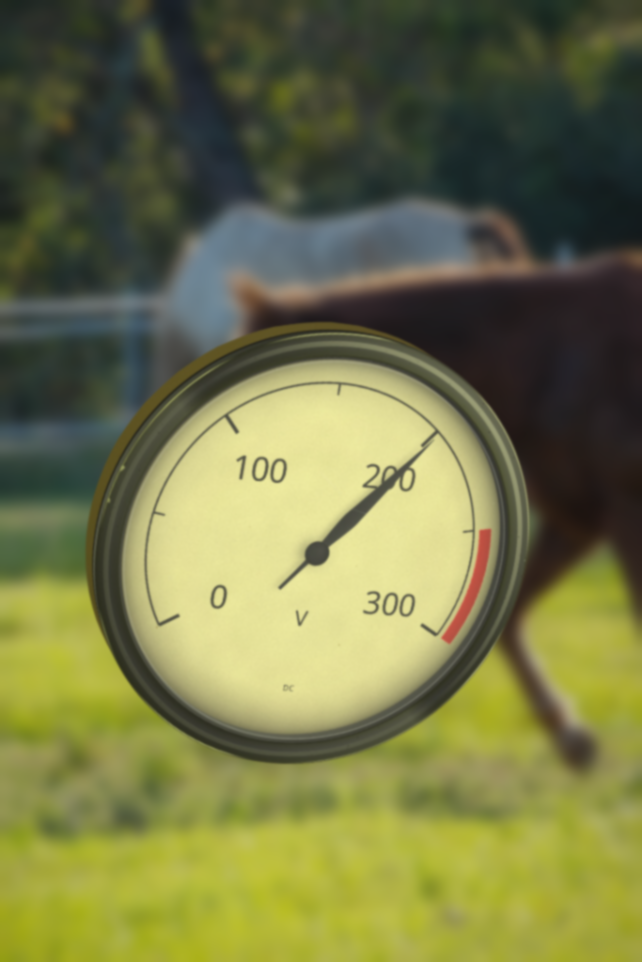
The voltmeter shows 200 V
